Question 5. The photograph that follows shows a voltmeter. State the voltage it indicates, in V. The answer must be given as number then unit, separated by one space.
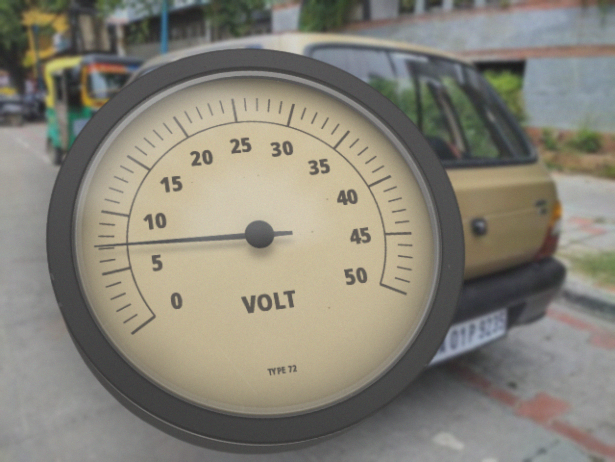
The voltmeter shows 7 V
